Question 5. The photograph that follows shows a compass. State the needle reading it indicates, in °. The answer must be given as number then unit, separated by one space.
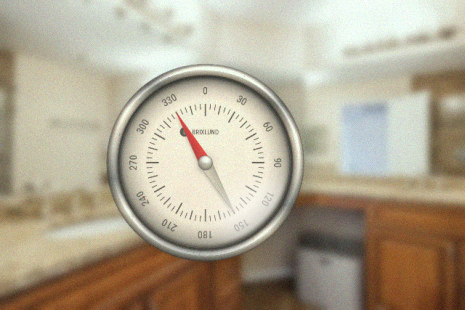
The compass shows 330 °
